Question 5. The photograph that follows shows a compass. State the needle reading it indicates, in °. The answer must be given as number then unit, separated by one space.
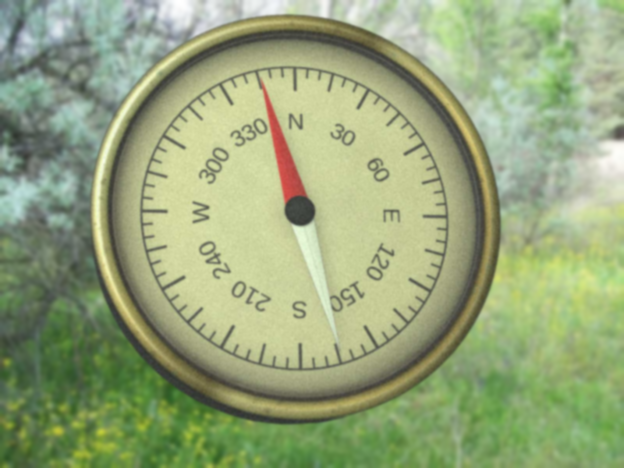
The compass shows 345 °
